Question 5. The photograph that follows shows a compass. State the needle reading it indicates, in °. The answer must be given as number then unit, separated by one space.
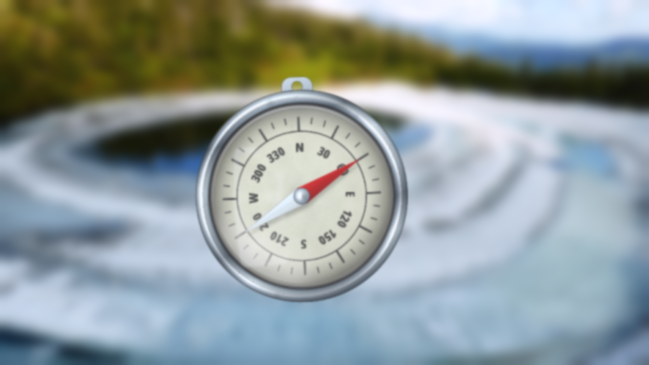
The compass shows 60 °
